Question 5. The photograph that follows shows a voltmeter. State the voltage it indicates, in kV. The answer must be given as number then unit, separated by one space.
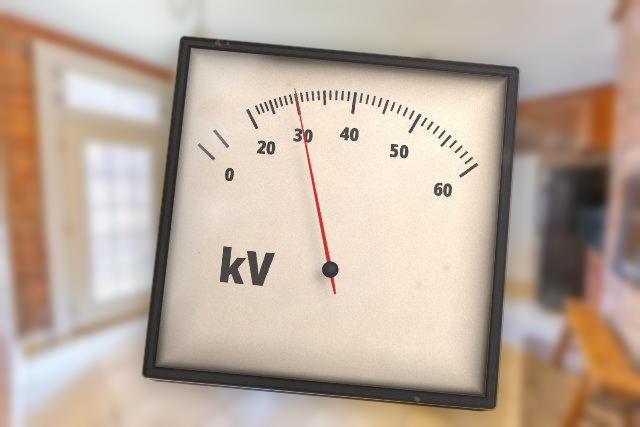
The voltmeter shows 30 kV
